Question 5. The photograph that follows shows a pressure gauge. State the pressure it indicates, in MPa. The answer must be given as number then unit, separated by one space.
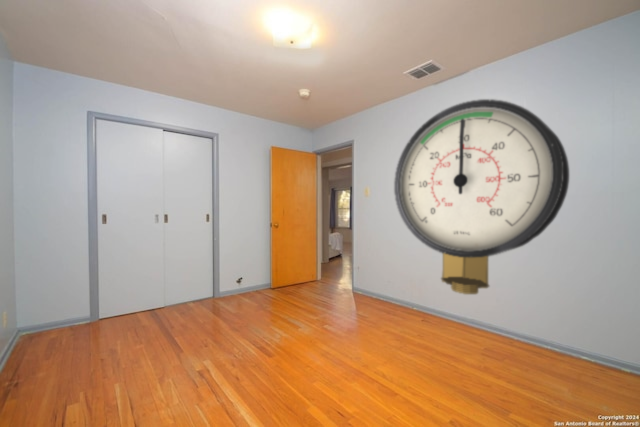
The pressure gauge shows 30 MPa
